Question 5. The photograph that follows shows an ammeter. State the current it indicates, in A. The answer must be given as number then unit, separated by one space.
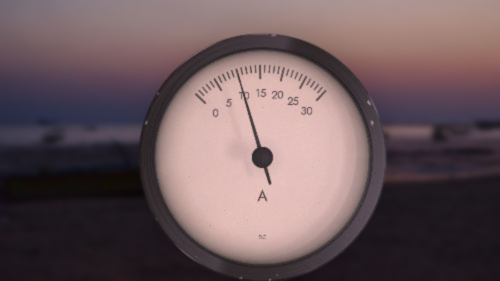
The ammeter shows 10 A
